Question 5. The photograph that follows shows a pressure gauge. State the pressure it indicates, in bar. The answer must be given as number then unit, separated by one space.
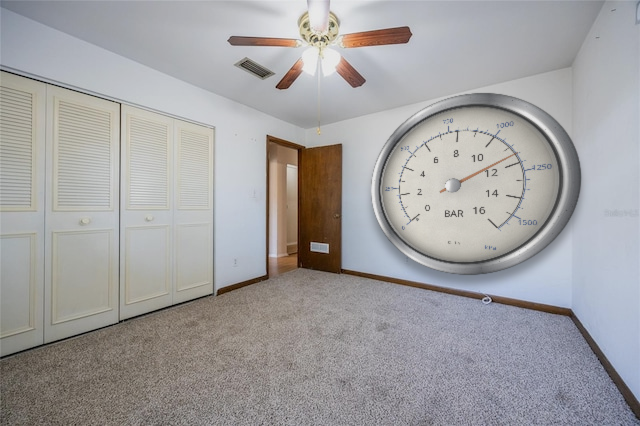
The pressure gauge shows 11.5 bar
